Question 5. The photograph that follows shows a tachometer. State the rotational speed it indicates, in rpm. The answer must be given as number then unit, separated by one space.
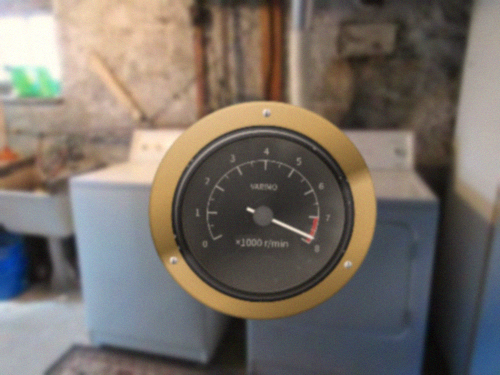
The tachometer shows 7750 rpm
